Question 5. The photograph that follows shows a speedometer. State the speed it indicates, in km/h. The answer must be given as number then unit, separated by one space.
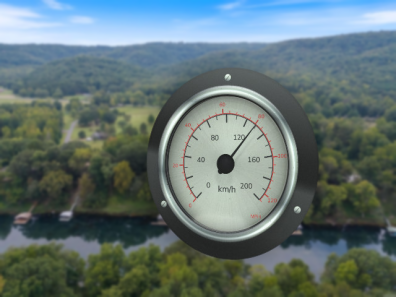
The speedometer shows 130 km/h
